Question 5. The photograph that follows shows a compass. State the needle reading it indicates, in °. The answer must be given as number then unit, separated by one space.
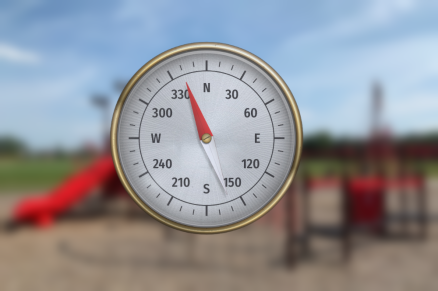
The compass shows 340 °
